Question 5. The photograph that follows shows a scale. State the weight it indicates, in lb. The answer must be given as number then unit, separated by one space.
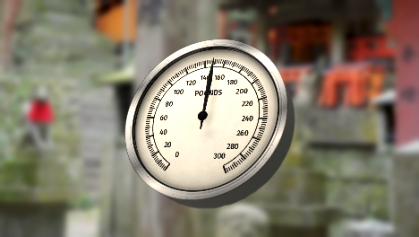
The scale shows 150 lb
